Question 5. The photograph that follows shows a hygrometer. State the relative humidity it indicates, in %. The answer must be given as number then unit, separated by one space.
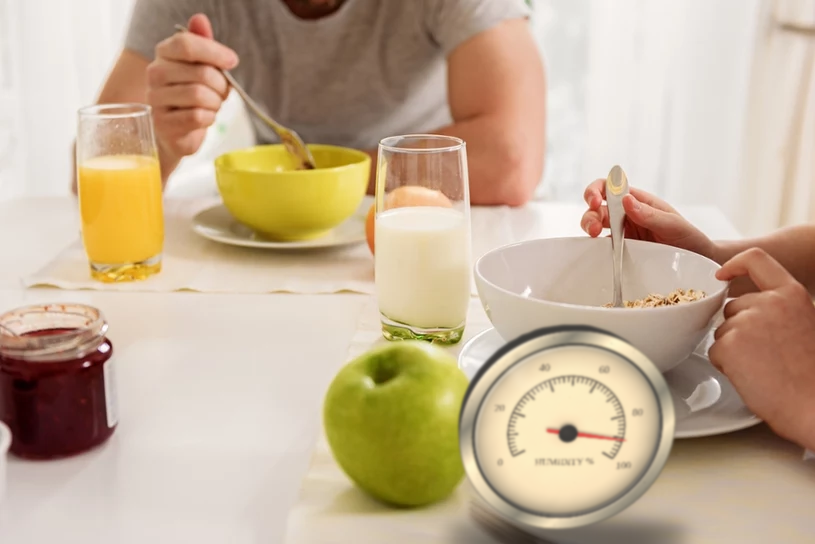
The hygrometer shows 90 %
